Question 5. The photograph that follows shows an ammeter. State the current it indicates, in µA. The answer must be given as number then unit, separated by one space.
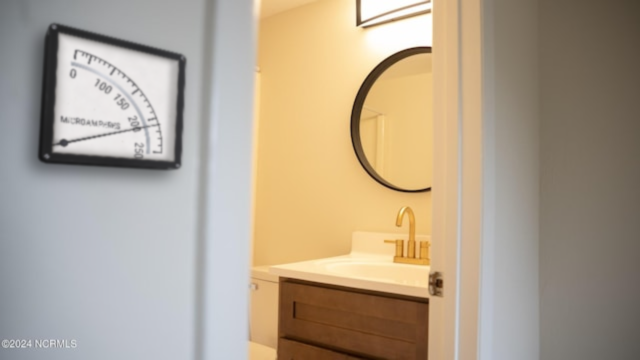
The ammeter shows 210 µA
